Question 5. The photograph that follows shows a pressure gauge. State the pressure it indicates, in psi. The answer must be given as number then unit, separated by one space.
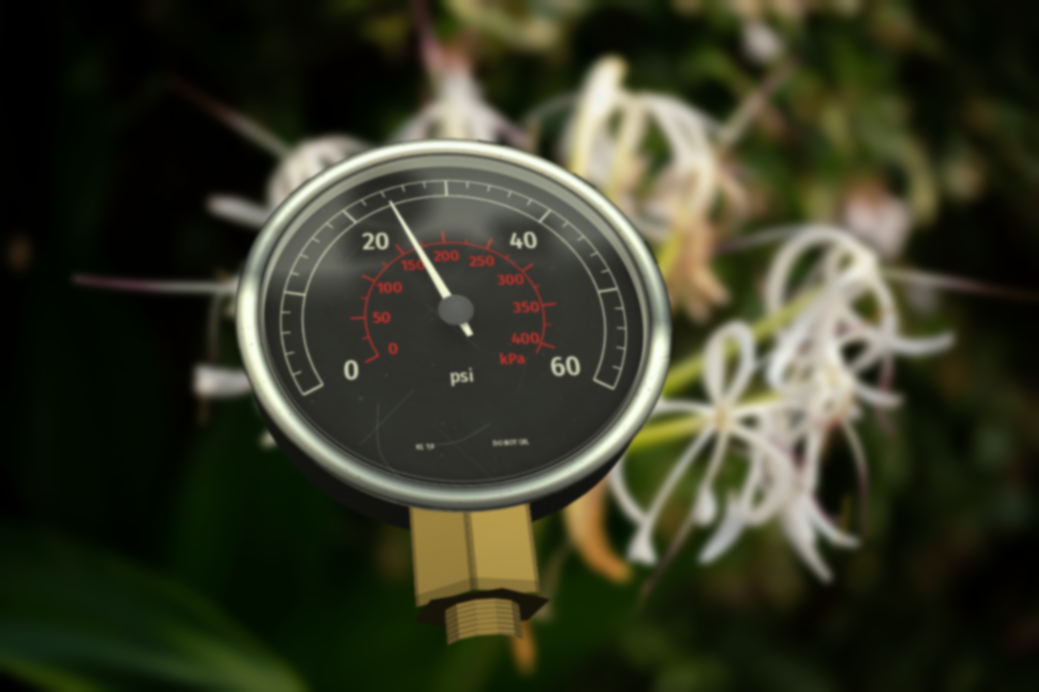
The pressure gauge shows 24 psi
